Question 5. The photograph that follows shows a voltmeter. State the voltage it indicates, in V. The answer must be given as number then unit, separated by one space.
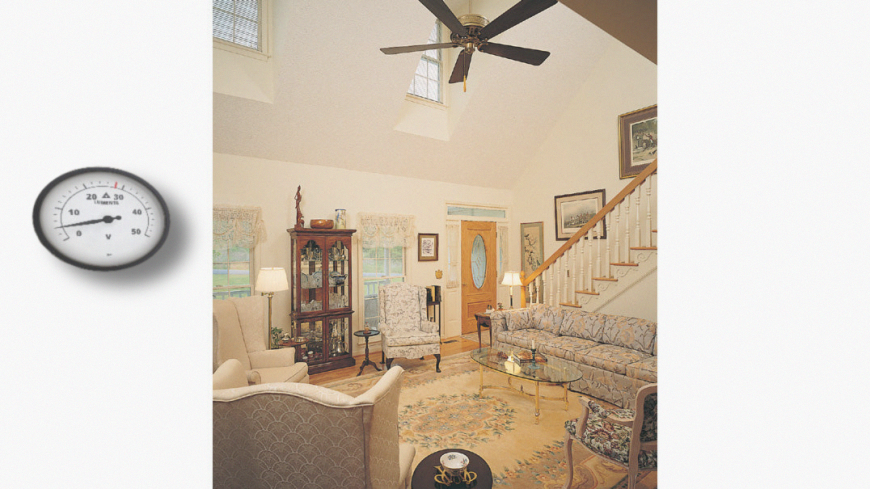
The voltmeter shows 4 V
